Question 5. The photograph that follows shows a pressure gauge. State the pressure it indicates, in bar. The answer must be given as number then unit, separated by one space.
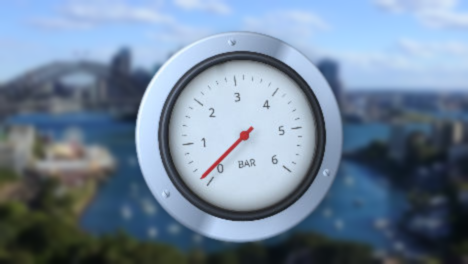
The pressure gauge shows 0.2 bar
